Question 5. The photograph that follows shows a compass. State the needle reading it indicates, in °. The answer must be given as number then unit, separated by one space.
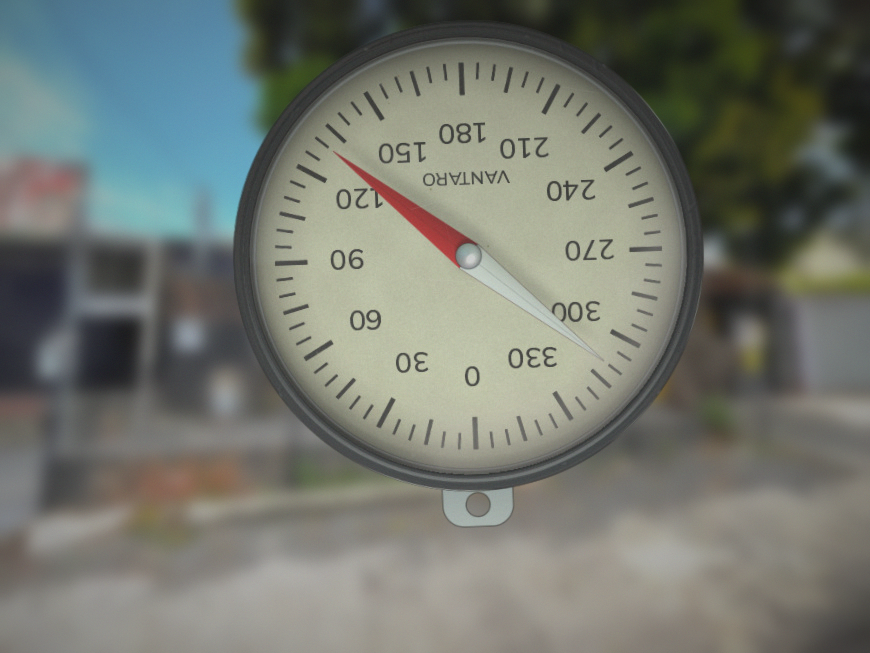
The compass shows 130 °
